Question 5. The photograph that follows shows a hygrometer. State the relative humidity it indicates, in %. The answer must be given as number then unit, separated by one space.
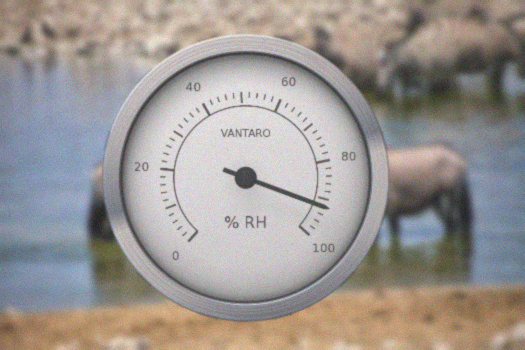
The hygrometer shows 92 %
